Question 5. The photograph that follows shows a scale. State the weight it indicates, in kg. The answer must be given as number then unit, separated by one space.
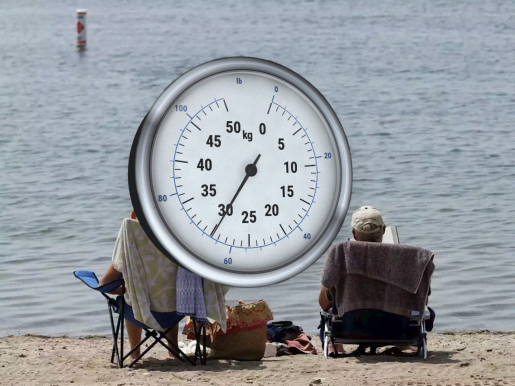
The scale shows 30 kg
